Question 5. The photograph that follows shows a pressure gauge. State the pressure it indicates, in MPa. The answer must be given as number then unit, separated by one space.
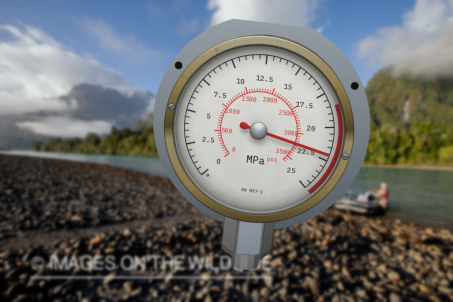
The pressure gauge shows 22 MPa
